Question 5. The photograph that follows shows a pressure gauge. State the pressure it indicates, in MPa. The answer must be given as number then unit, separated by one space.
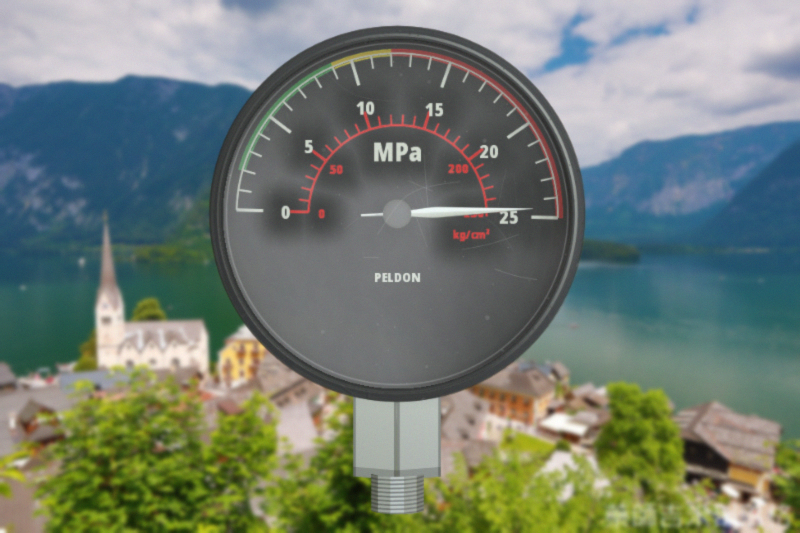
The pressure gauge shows 24.5 MPa
